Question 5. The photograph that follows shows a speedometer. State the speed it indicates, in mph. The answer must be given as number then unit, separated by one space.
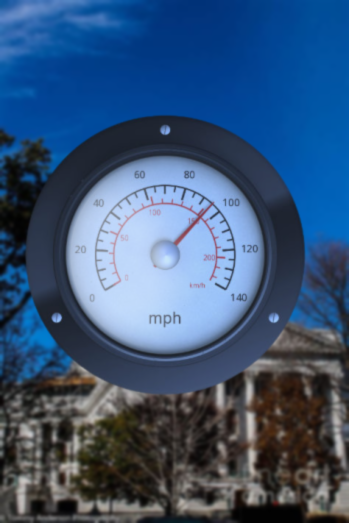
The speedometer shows 95 mph
